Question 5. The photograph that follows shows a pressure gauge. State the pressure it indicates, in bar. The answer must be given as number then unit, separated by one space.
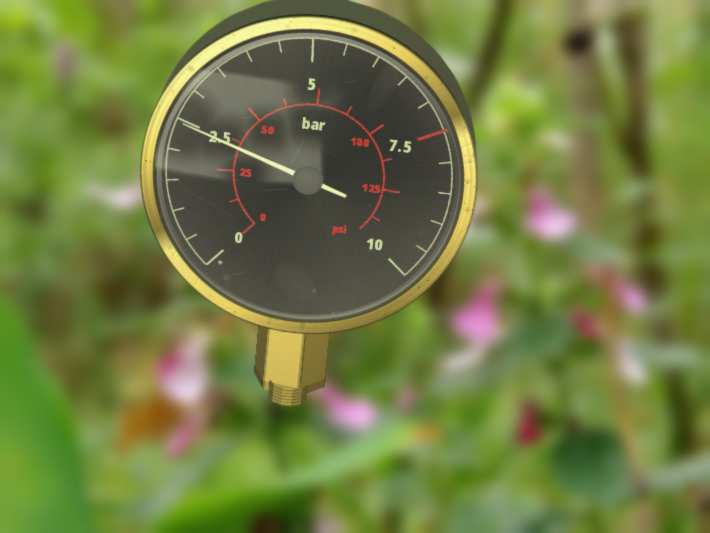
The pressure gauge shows 2.5 bar
